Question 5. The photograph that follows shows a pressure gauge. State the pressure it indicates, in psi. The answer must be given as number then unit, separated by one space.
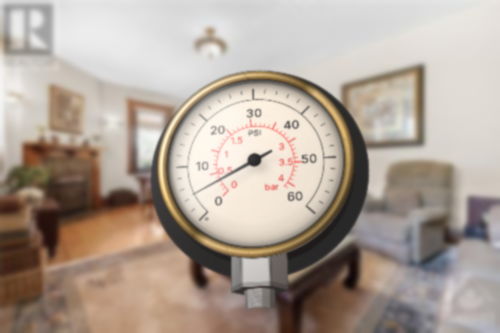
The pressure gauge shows 4 psi
